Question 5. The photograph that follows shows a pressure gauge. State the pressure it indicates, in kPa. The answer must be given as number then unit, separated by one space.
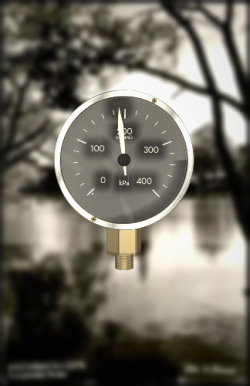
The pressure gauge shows 190 kPa
